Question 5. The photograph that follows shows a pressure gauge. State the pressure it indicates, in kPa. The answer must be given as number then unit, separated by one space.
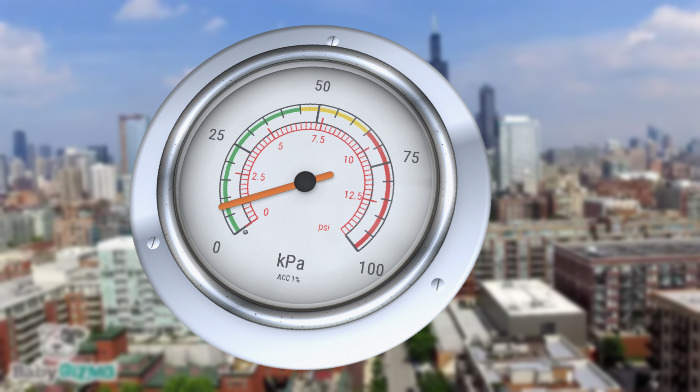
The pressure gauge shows 7.5 kPa
